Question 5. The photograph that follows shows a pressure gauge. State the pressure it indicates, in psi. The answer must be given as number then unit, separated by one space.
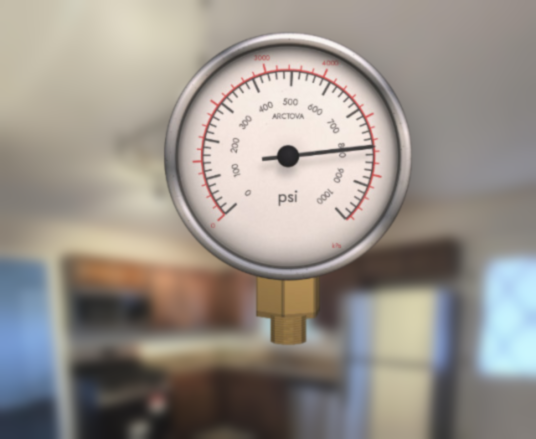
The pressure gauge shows 800 psi
